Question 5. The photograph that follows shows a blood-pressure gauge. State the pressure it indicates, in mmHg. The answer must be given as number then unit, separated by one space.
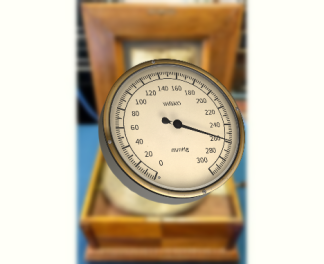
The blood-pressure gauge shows 260 mmHg
